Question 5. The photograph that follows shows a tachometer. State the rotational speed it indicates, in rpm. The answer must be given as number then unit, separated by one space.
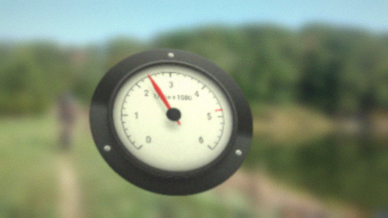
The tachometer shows 2400 rpm
